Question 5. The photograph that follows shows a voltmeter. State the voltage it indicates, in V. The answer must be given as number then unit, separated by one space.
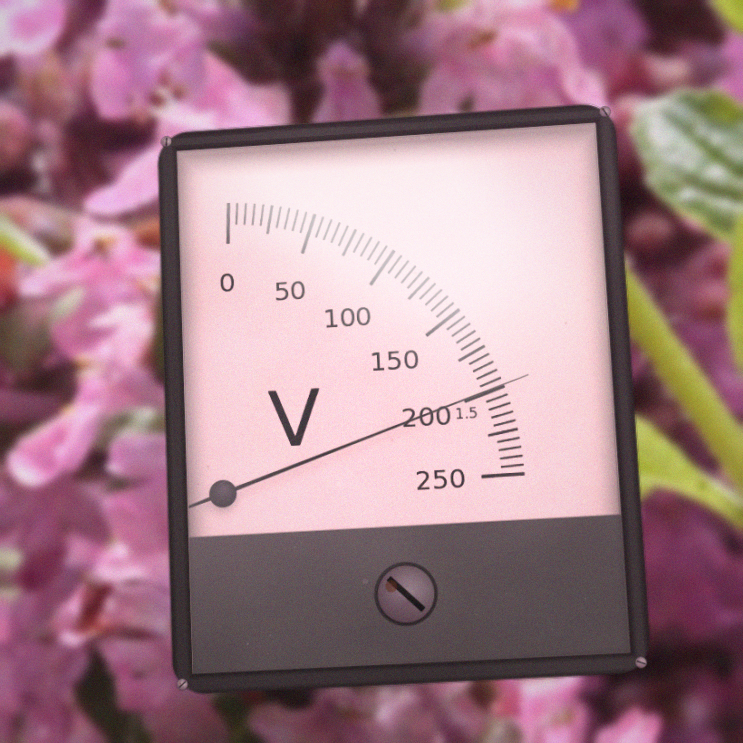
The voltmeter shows 200 V
